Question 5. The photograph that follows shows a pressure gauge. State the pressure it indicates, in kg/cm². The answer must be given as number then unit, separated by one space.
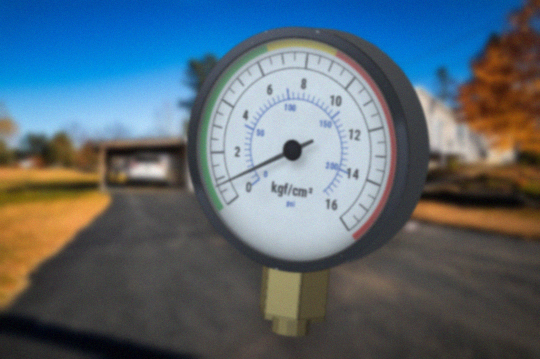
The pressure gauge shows 0.75 kg/cm²
